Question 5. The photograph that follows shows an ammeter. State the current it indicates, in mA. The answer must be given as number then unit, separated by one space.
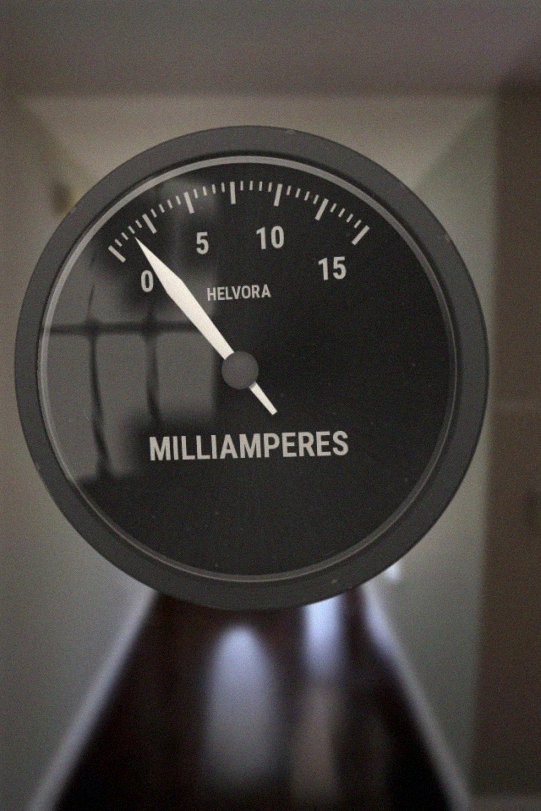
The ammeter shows 1.5 mA
